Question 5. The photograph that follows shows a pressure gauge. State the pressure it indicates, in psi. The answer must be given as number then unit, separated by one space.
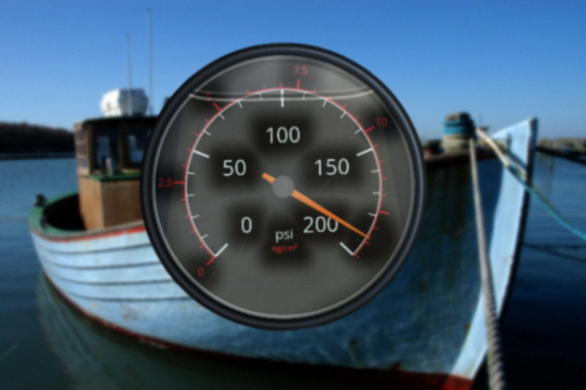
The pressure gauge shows 190 psi
